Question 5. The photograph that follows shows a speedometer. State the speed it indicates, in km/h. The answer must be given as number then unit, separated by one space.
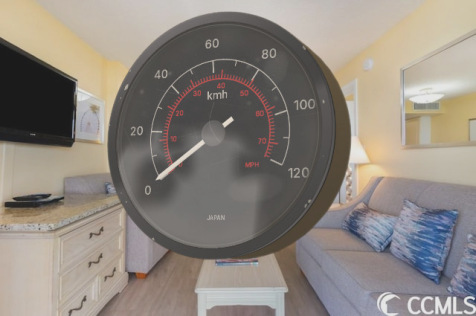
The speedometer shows 0 km/h
